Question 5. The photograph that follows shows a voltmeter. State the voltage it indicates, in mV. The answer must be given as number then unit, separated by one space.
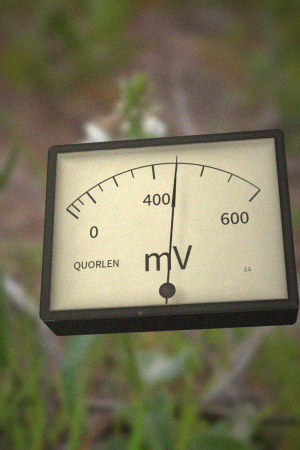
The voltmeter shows 450 mV
